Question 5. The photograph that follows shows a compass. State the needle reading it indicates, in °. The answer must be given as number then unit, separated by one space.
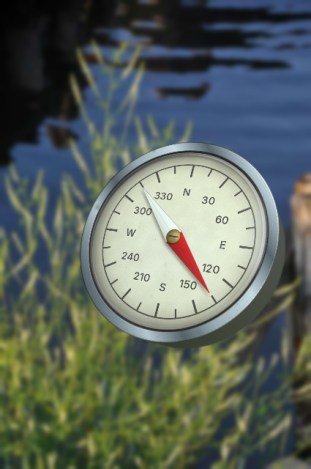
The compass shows 135 °
